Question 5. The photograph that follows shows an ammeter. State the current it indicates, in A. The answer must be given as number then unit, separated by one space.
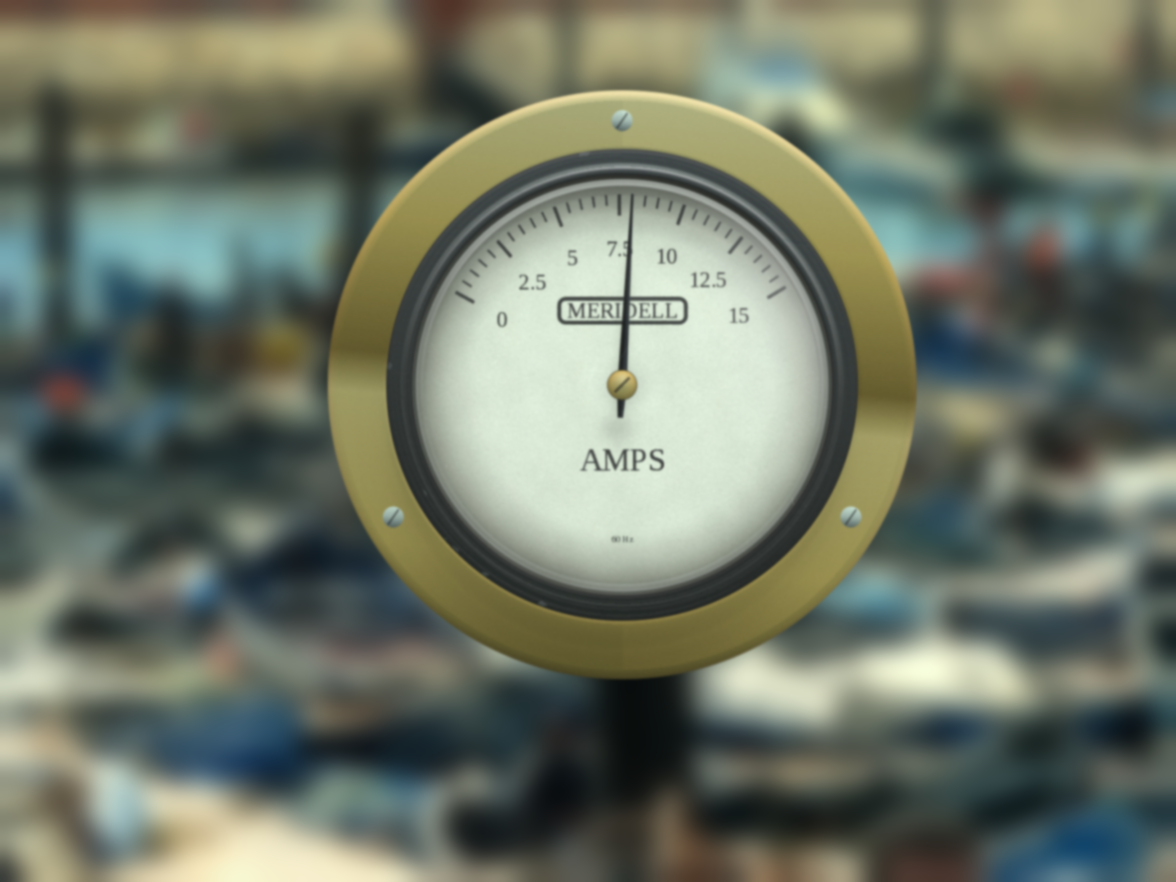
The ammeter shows 8 A
